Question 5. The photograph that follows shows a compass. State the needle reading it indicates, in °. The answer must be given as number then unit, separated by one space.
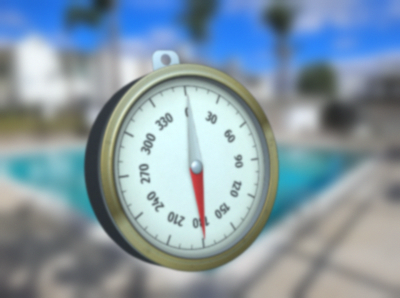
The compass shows 180 °
